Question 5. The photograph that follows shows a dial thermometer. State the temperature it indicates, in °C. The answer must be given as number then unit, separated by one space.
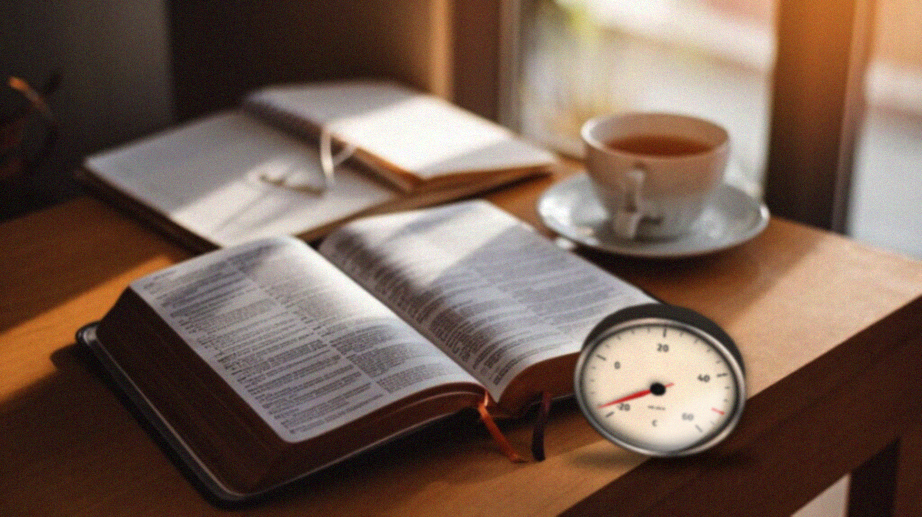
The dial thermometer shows -16 °C
